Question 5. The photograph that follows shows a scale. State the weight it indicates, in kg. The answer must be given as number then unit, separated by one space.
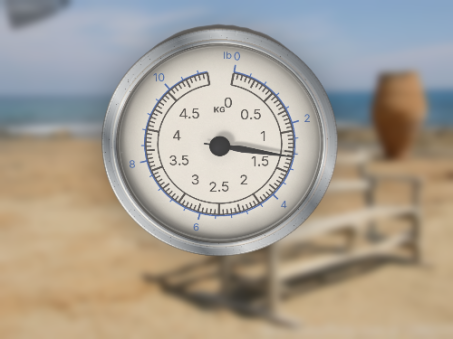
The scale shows 1.3 kg
